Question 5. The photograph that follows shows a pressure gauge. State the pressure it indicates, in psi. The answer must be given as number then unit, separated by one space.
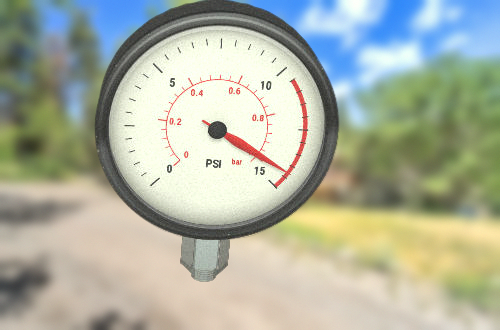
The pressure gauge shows 14.25 psi
